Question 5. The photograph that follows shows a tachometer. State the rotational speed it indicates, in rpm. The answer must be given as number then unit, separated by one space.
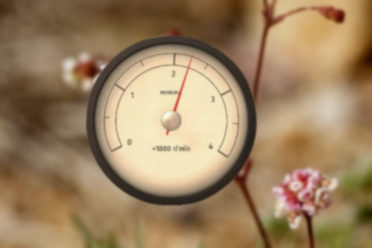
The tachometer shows 2250 rpm
